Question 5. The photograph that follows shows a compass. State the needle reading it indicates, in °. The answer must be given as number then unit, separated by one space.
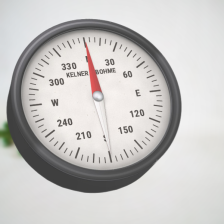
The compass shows 0 °
